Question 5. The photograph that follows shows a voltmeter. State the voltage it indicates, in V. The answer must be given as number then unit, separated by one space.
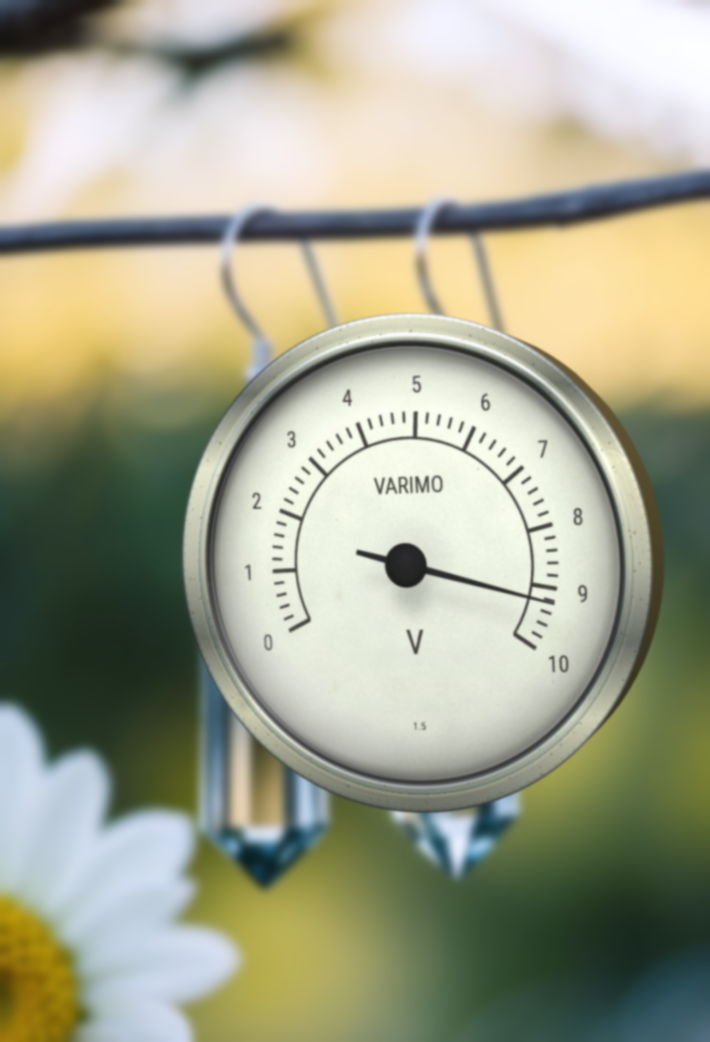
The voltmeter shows 9.2 V
